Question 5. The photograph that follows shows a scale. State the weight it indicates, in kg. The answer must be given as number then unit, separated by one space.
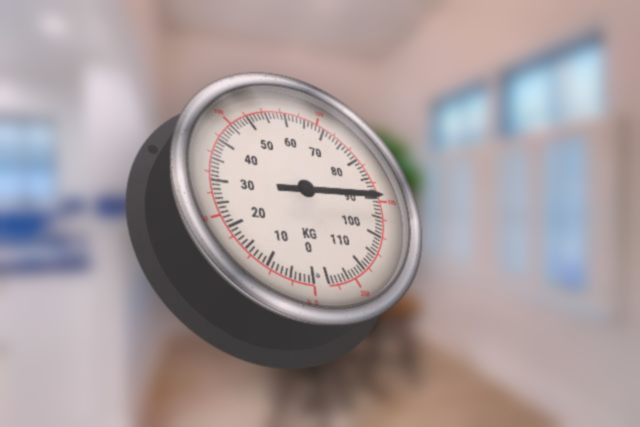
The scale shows 90 kg
